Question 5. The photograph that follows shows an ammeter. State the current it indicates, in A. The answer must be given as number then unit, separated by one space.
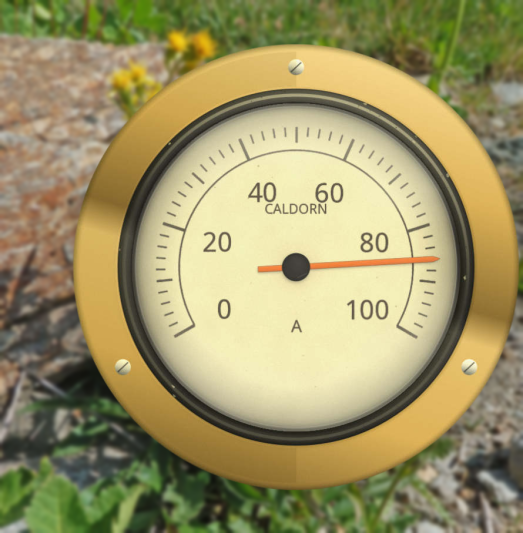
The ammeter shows 86 A
